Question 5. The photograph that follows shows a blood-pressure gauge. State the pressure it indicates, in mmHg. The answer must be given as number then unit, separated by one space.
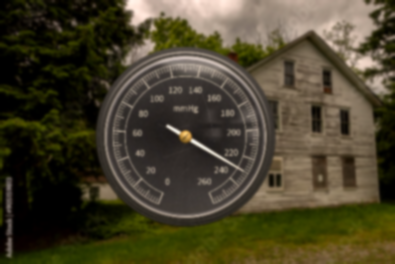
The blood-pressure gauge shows 230 mmHg
